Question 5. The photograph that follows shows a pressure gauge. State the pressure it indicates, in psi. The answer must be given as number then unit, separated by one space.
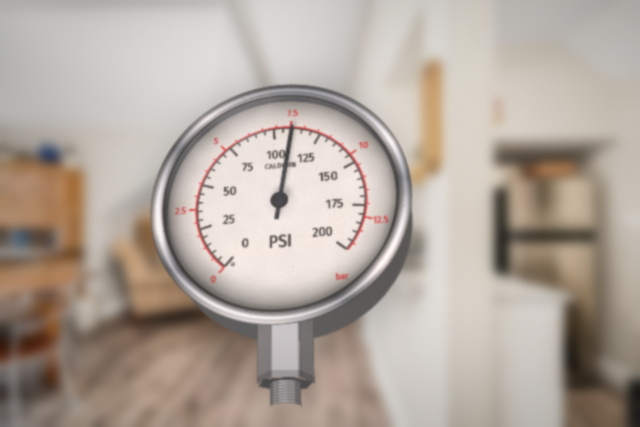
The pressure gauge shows 110 psi
